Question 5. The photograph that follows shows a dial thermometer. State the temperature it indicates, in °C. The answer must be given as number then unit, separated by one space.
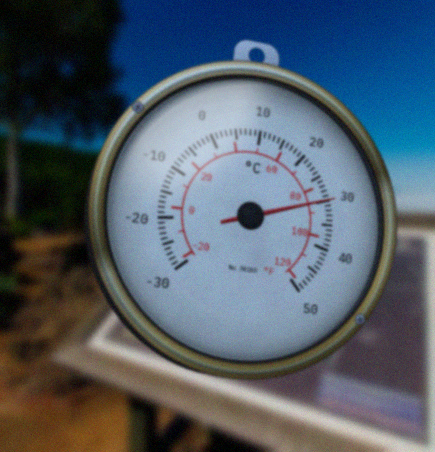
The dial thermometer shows 30 °C
